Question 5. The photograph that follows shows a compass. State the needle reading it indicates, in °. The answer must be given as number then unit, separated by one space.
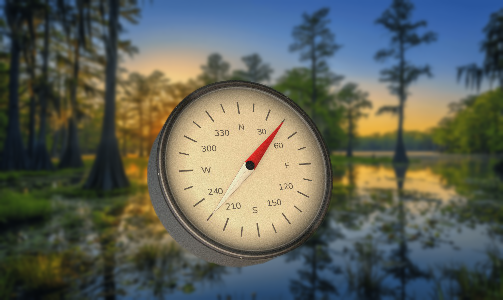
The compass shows 45 °
